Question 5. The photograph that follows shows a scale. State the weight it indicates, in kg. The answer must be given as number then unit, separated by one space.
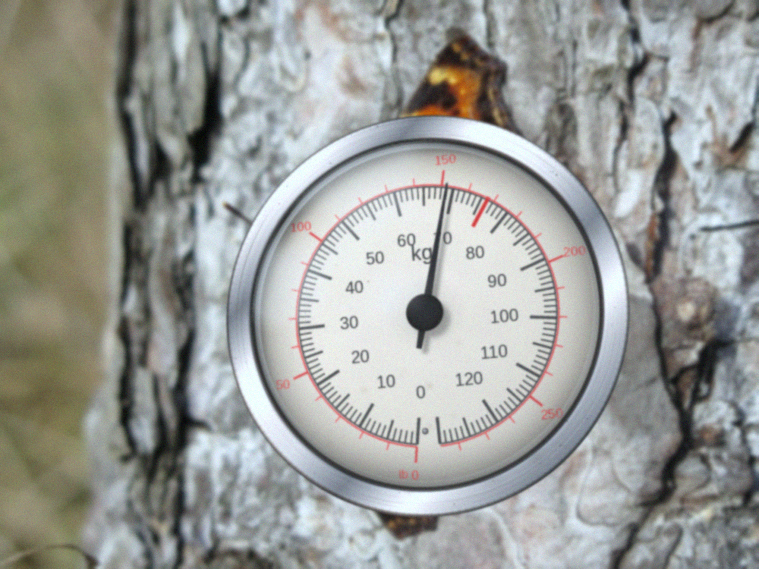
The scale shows 69 kg
